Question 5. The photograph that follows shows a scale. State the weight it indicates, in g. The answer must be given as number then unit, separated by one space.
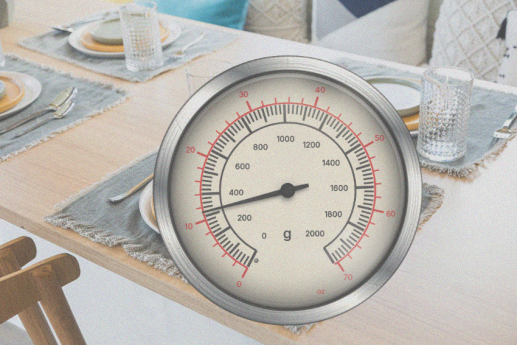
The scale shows 320 g
